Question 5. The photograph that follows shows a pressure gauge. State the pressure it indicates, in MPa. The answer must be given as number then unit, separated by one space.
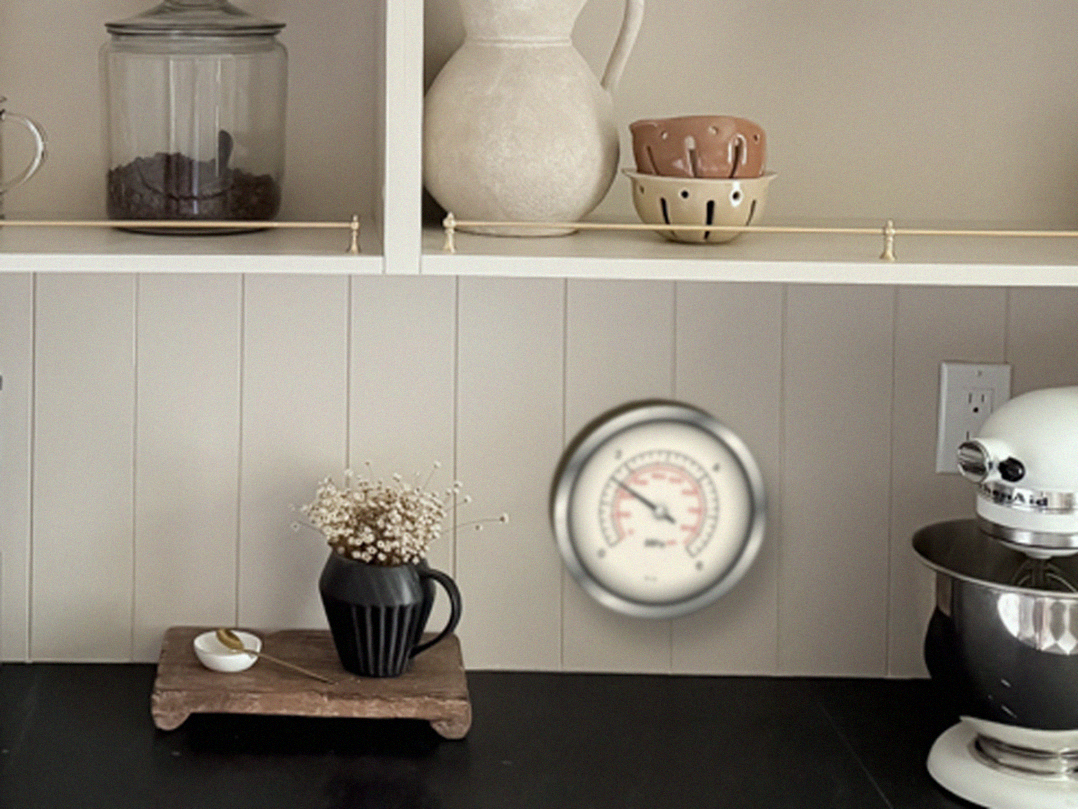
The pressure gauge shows 1.6 MPa
